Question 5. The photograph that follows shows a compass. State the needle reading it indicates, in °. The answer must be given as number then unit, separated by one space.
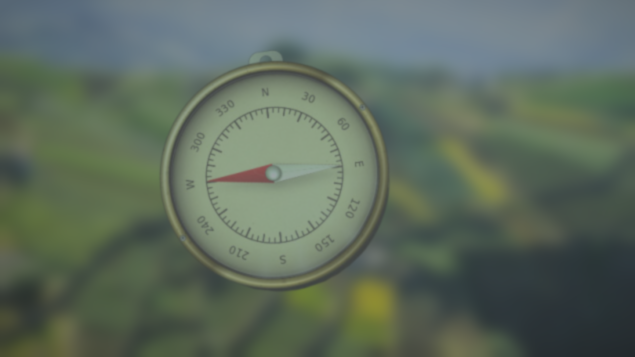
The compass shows 270 °
